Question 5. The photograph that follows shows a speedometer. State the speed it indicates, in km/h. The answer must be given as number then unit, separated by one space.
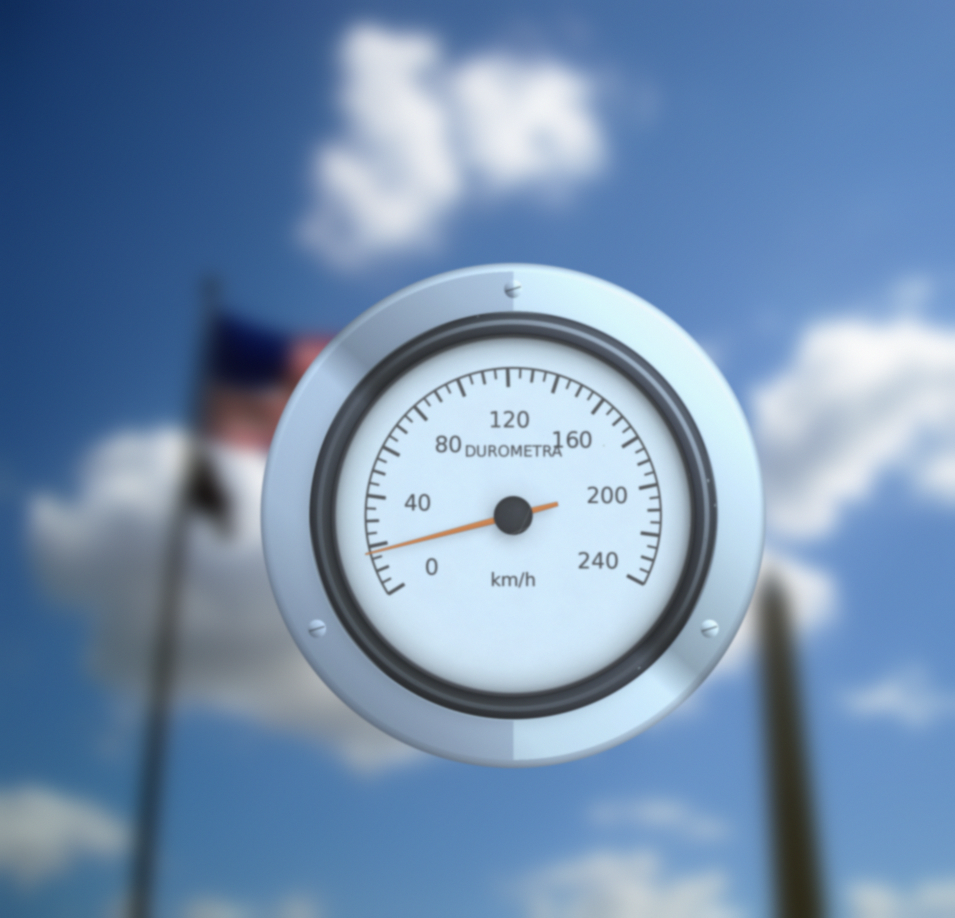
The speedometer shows 17.5 km/h
